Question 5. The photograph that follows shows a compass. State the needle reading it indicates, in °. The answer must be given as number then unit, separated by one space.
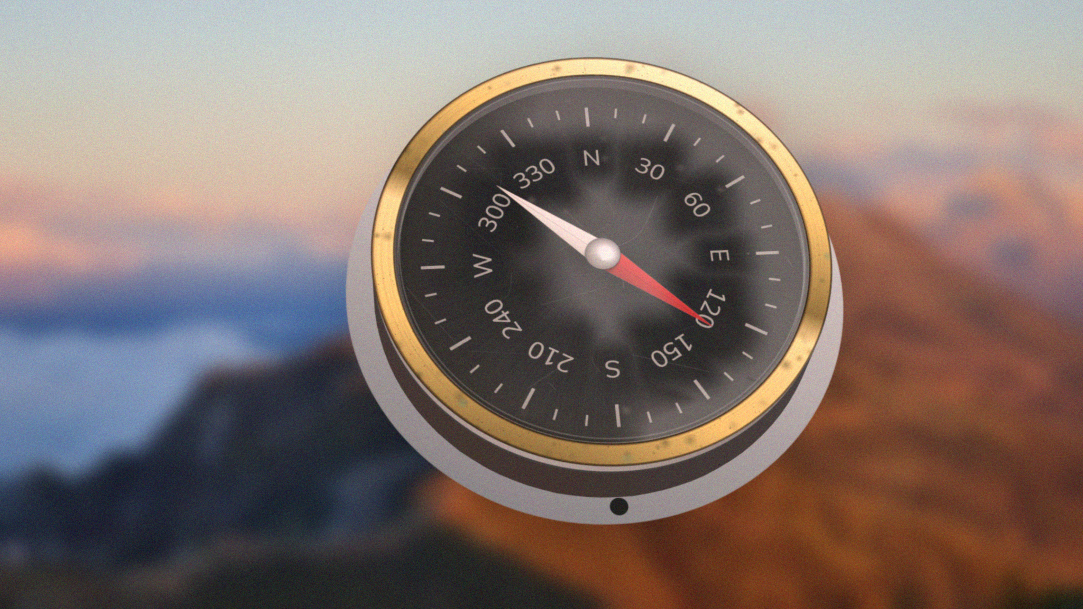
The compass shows 130 °
